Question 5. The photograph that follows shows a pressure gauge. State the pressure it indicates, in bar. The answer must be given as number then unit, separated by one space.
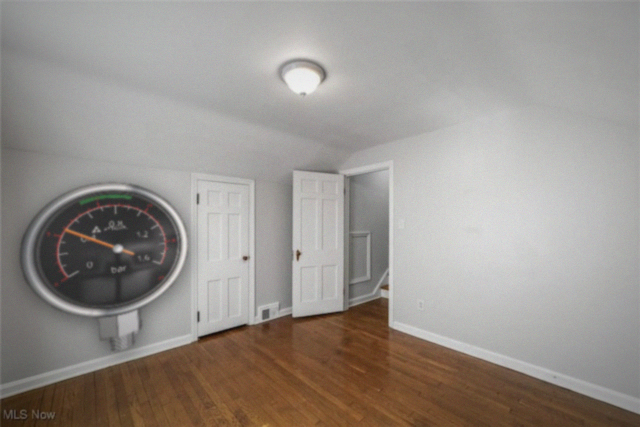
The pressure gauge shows 0.4 bar
